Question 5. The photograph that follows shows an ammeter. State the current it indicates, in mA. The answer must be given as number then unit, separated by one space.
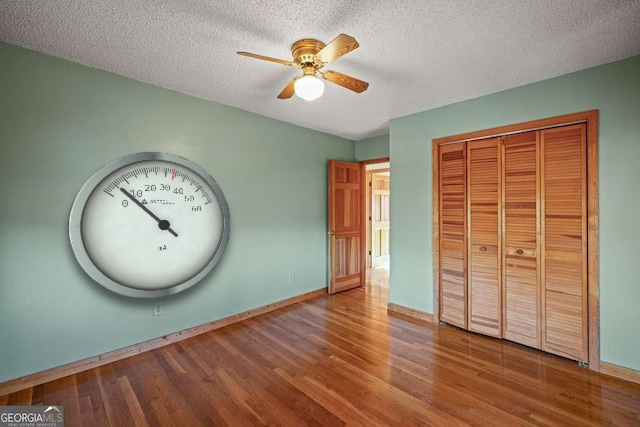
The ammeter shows 5 mA
